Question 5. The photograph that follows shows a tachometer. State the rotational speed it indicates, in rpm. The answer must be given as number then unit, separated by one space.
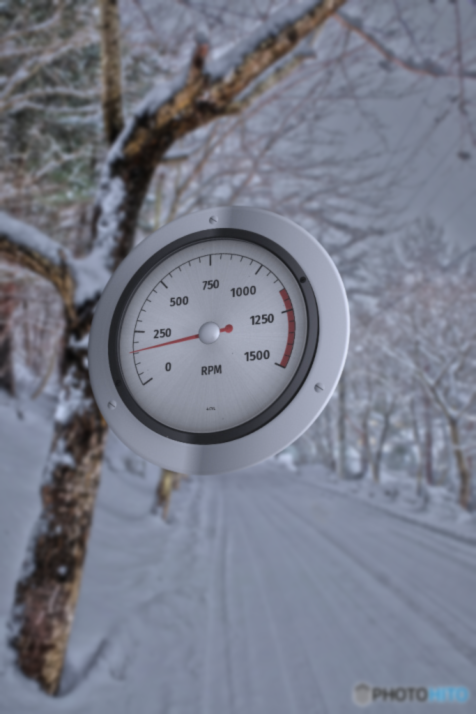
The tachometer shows 150 rpm
